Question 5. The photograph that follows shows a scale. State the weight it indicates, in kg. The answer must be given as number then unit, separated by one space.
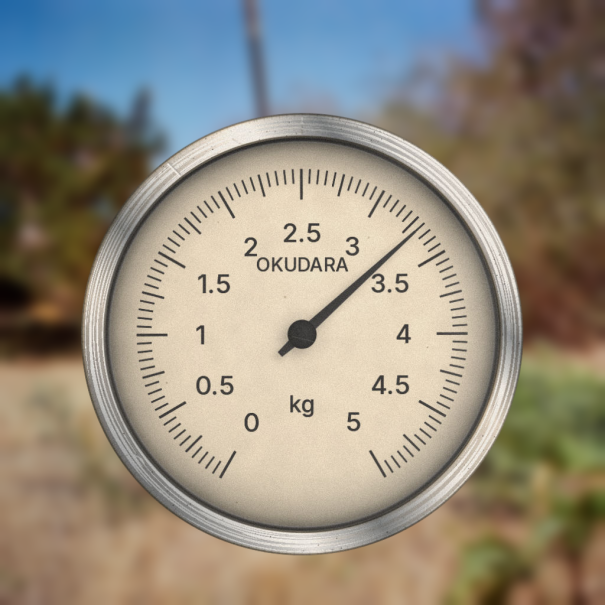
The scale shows 3.3 kg
